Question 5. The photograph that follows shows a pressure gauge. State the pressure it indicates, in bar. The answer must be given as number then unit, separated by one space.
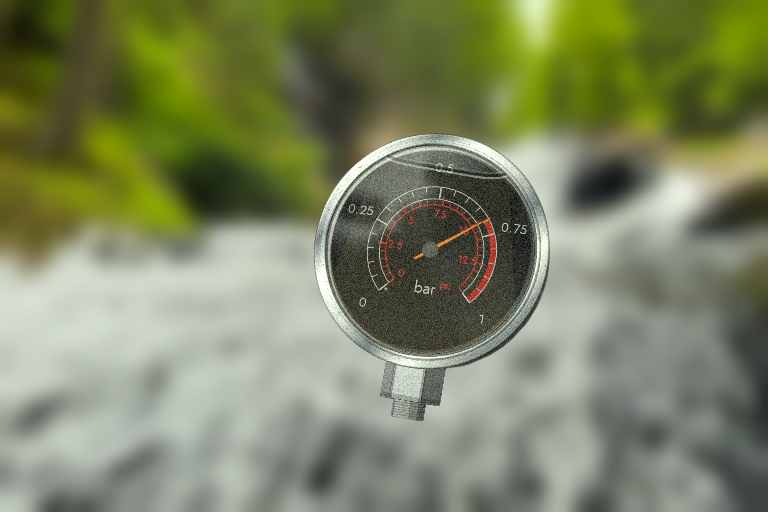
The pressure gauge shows 0.7 bar
